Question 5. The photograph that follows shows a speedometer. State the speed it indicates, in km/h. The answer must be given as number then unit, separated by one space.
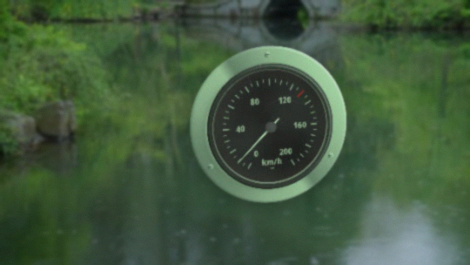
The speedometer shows 10 km/h
